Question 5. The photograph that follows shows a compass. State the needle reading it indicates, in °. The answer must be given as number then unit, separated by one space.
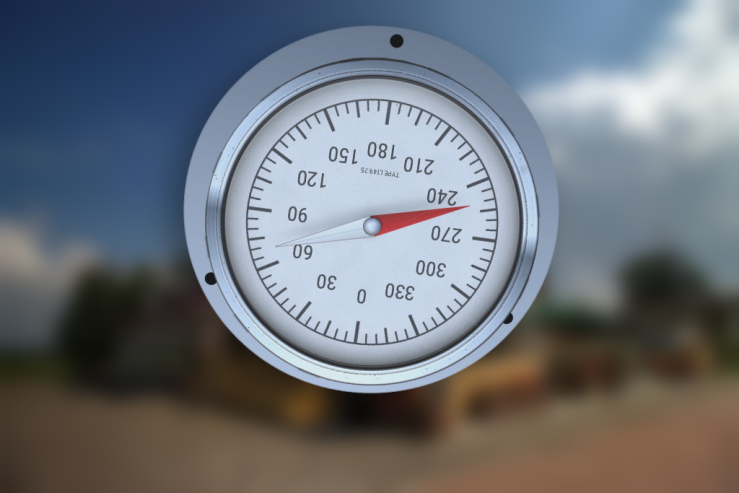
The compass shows 250 °
